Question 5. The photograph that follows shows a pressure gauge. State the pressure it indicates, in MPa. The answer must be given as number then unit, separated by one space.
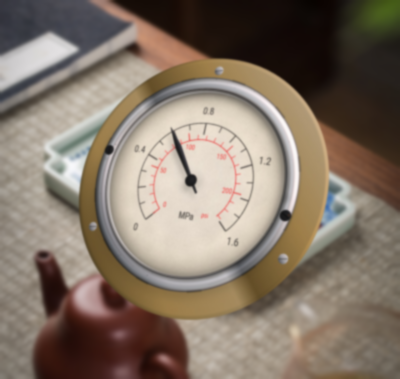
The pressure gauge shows 0.6 MPa
